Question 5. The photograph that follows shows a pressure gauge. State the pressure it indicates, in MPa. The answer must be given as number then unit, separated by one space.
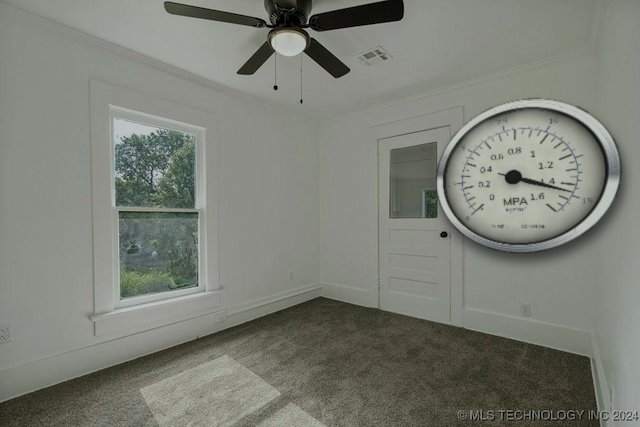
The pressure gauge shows 1.45 MPa
